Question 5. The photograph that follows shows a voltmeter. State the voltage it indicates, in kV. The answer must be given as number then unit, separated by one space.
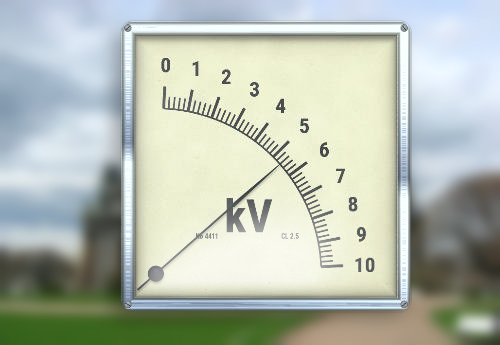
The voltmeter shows 5.4 kV
